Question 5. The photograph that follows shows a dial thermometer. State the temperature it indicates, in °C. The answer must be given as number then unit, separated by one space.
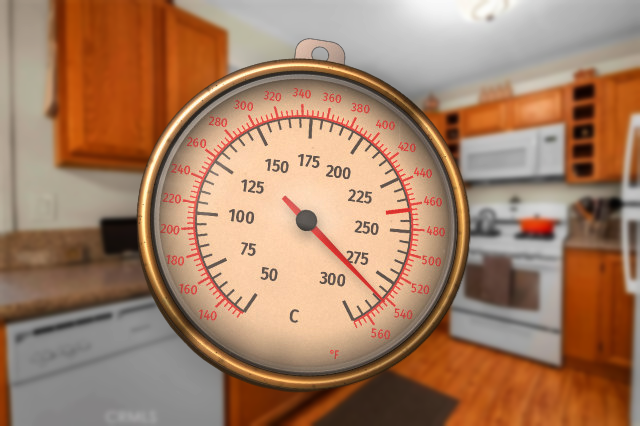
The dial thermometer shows 285 °C
